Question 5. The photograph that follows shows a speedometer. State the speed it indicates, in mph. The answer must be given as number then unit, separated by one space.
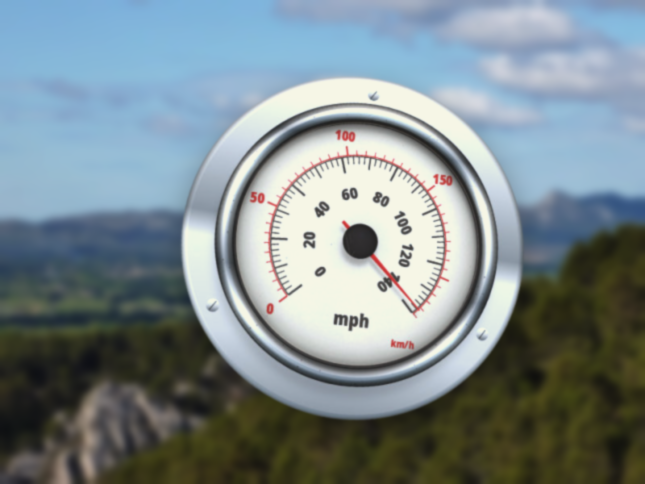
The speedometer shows 138 mph
